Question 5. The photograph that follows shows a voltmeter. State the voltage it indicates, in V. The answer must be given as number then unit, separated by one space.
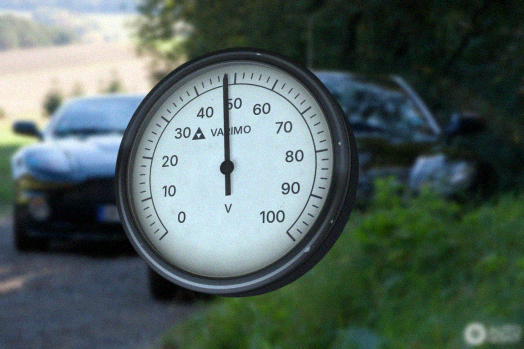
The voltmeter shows 48 V
